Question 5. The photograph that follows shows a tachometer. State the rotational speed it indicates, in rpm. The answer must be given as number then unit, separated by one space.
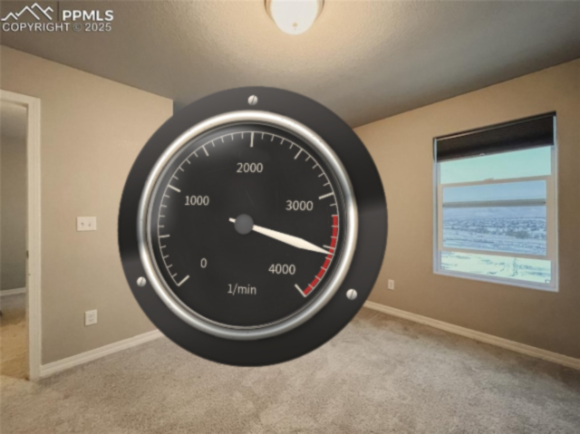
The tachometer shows 3550 rpm
